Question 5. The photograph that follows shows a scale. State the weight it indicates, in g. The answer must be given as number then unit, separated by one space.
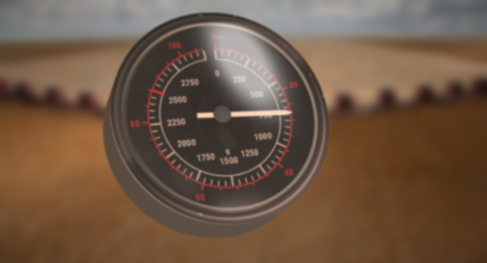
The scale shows 750 g
